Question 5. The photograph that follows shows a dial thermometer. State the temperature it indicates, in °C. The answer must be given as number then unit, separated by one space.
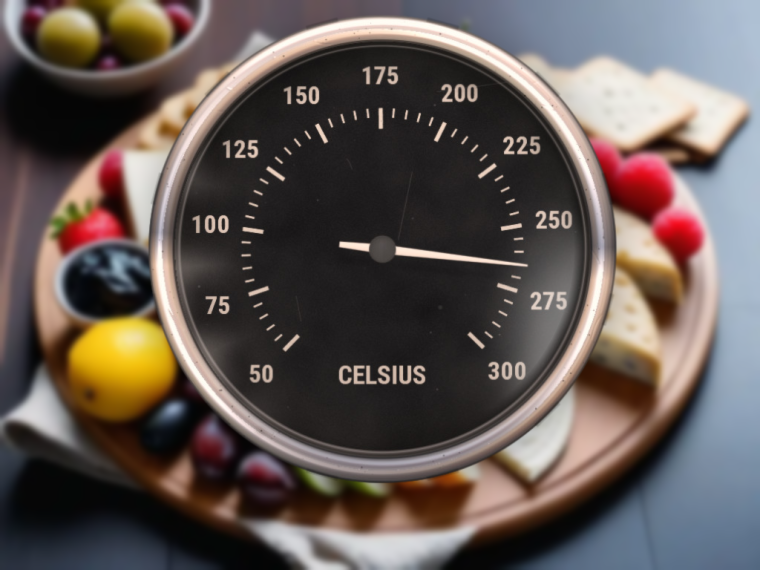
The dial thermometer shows 265 °C
